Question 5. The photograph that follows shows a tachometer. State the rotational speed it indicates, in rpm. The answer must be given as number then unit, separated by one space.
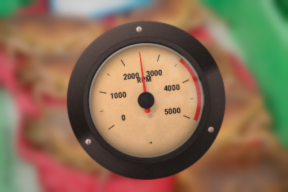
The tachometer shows 2500 rpm
